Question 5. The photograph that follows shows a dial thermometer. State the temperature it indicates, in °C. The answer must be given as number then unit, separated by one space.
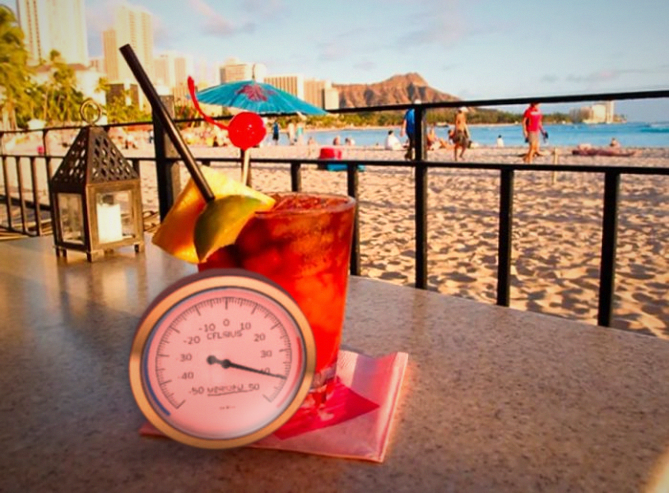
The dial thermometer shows 40 °C
